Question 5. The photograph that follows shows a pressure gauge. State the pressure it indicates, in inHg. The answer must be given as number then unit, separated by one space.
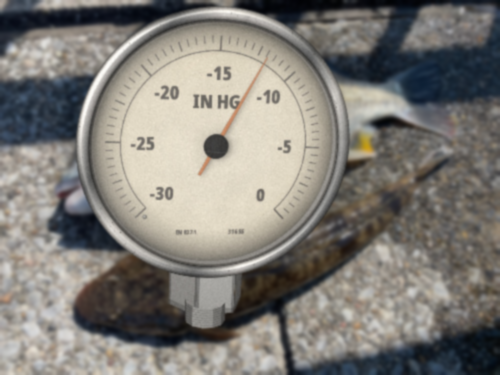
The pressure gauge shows -12 inHg
